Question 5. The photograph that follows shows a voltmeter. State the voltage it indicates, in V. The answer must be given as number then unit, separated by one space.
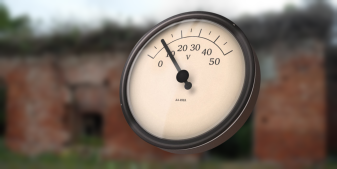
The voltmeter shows 10 V
